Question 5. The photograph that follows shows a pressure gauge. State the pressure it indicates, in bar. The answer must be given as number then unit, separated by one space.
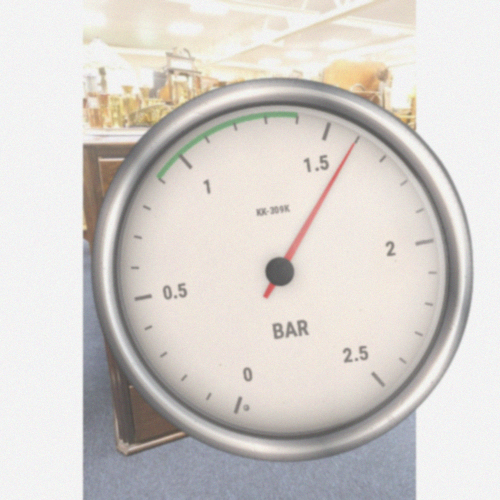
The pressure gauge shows 1.6 bar
